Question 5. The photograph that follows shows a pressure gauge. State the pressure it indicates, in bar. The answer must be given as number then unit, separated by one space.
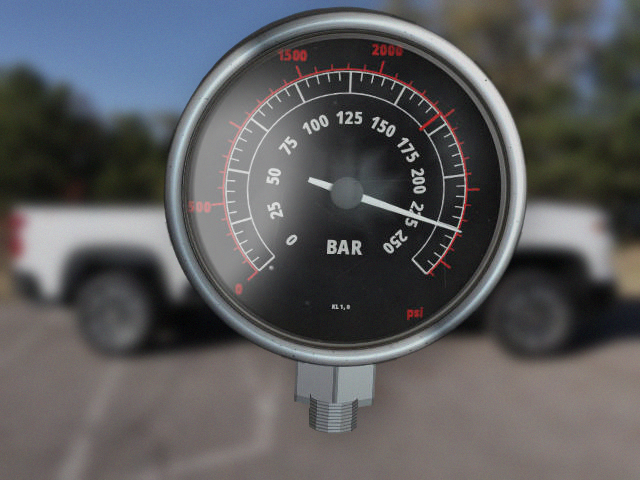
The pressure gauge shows 225 bar
